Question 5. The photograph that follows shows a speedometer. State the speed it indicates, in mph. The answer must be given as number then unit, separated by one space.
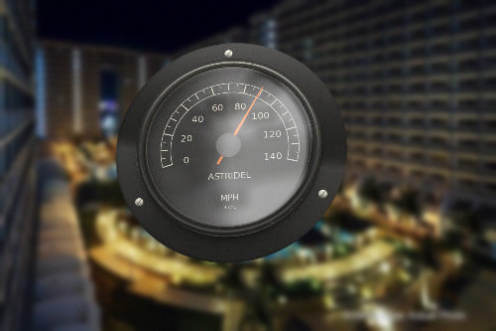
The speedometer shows 90 mph
